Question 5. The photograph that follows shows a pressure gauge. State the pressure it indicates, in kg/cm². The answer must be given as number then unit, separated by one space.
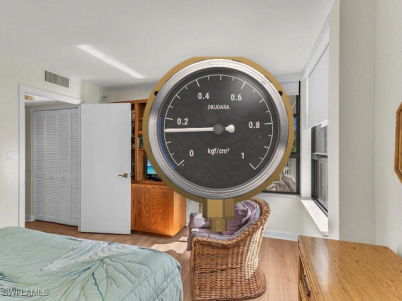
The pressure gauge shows 0.15 kg/cm²
